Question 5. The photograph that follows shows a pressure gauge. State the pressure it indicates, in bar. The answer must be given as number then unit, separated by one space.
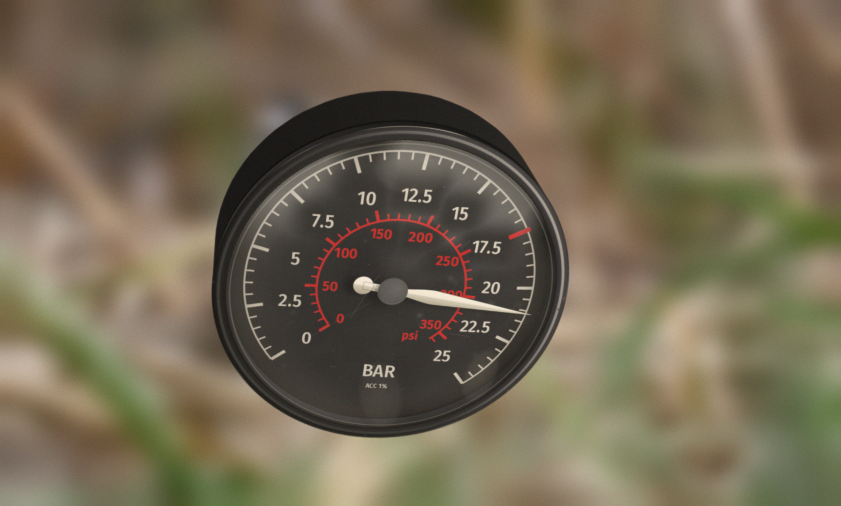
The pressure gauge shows 21 bar
